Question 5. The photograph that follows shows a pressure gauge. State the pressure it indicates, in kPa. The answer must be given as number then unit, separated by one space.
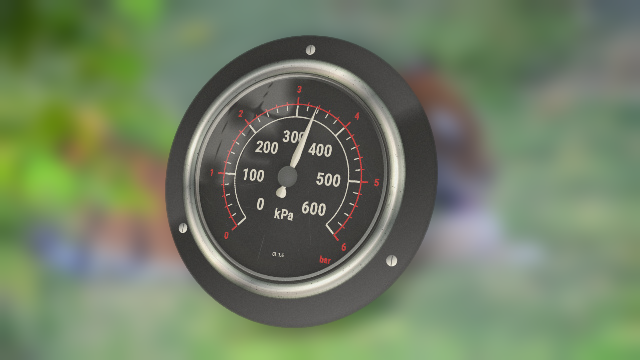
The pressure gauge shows 340 kPa
